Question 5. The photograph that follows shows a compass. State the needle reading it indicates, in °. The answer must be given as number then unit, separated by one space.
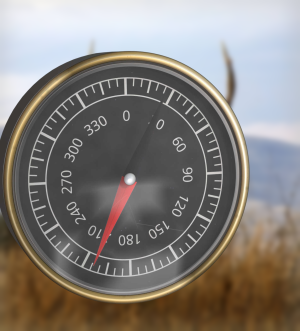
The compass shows 205 °
